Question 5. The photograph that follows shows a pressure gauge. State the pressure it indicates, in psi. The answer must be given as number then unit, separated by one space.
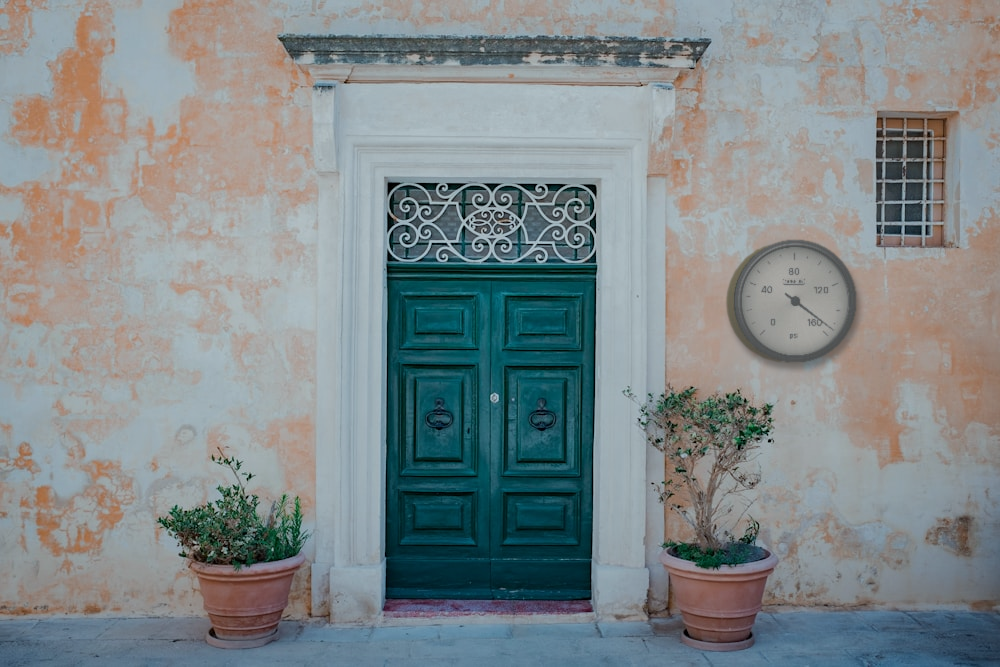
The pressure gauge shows 155 psi
